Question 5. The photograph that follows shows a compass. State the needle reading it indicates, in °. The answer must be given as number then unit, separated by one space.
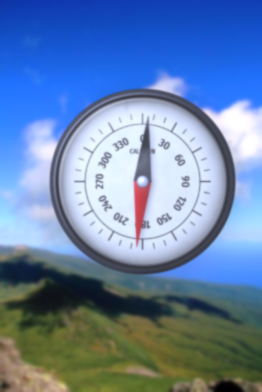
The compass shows 185 °
